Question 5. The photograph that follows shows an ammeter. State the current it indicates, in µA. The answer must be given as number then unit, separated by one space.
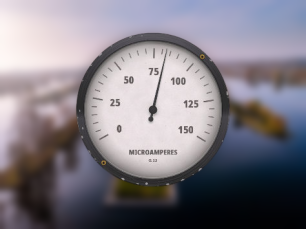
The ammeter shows 82.5 µA
